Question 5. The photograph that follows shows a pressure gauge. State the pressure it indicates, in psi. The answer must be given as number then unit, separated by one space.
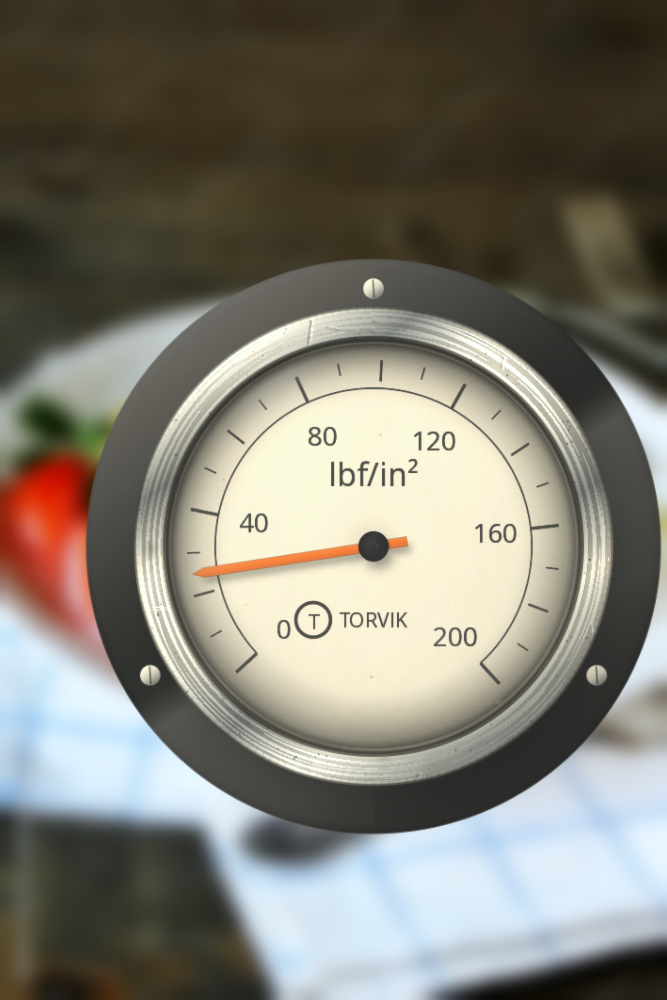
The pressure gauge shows 25 psi
